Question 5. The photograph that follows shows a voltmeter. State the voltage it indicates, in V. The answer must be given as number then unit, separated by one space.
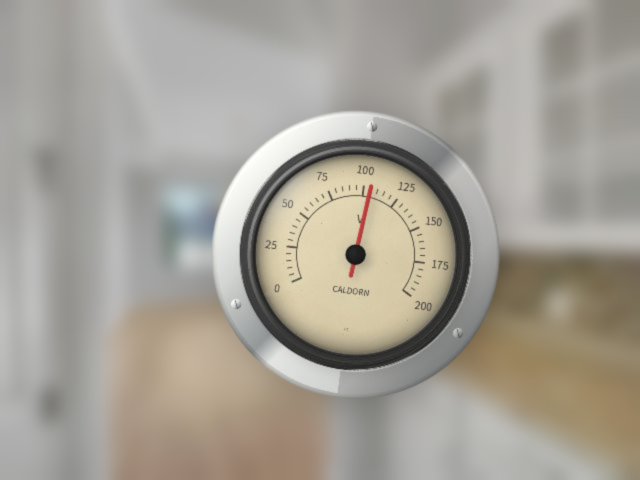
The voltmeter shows 105 V
